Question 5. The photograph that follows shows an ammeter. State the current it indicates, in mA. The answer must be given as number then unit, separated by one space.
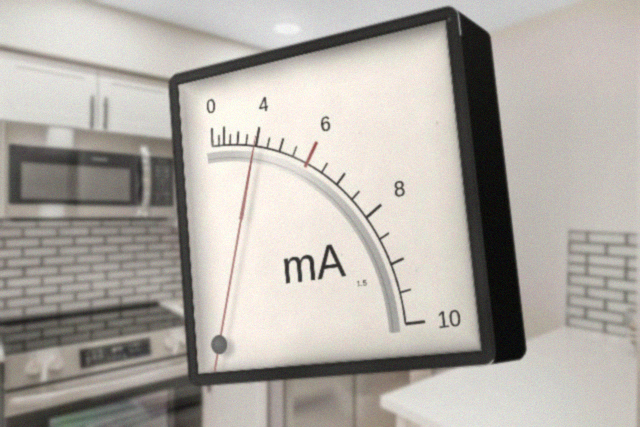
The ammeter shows 4 mA
